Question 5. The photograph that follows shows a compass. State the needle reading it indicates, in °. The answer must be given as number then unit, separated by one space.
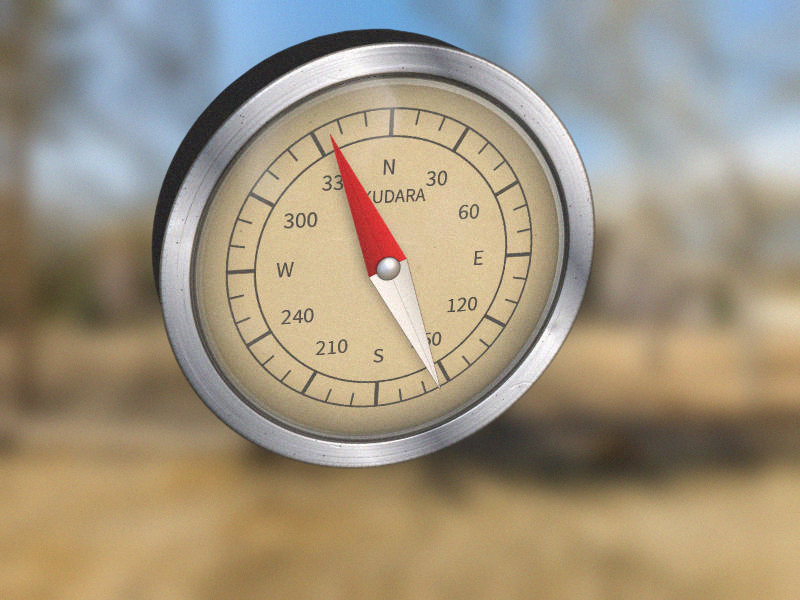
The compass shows 335 °
